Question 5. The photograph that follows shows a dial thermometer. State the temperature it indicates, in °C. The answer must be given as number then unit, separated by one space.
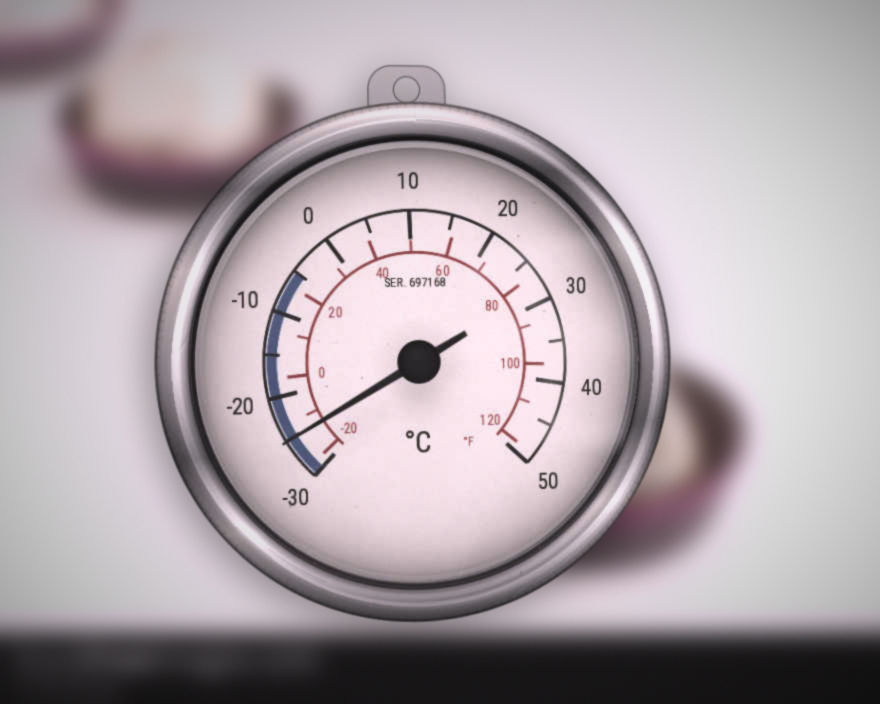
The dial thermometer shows -25 °C
